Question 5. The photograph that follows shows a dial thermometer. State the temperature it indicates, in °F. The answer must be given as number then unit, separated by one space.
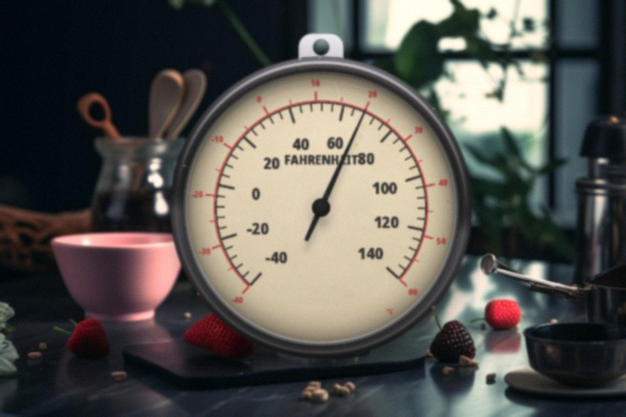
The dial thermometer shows 68 °F
